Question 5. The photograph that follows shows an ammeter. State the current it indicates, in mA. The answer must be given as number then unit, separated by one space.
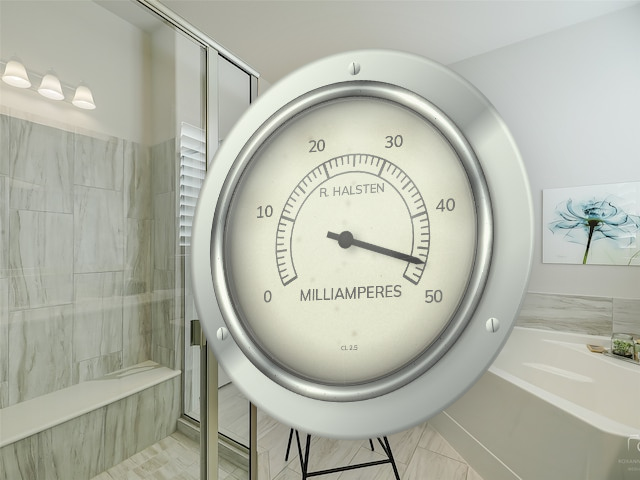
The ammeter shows 47 mA
